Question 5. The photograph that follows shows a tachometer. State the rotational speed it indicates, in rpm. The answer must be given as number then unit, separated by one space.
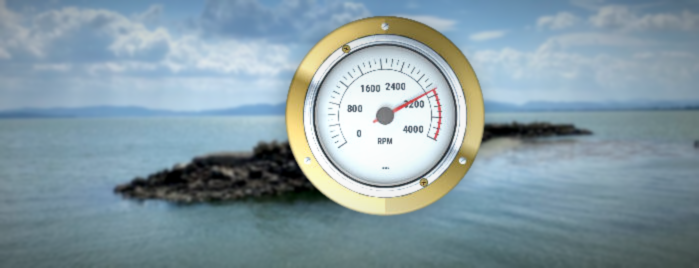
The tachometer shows 3100 rpm
